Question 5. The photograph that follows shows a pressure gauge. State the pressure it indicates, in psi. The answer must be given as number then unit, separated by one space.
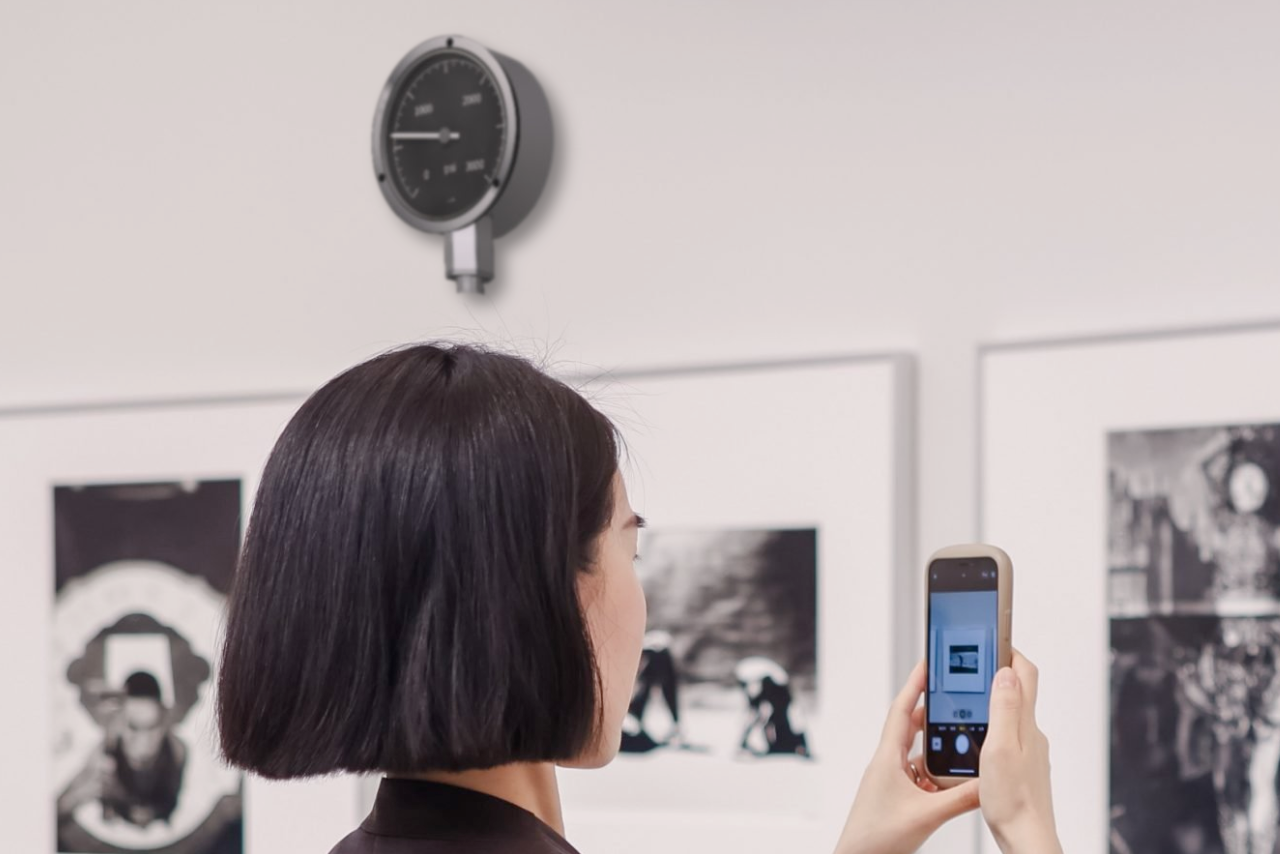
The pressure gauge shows 600 psi
